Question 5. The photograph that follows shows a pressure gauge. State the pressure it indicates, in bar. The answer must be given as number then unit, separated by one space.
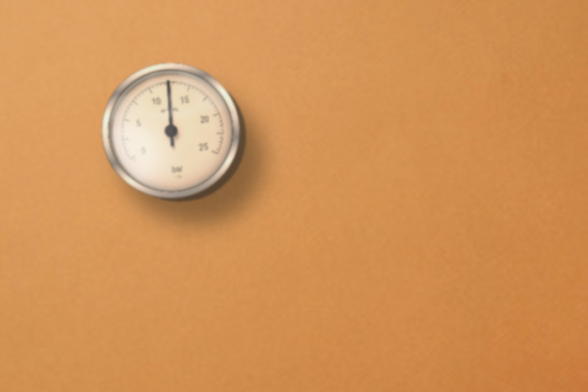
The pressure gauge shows 12.5 bar
